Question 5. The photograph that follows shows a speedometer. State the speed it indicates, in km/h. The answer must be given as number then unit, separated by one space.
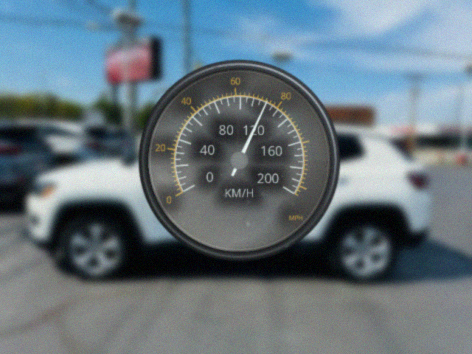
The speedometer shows 120 km/h
